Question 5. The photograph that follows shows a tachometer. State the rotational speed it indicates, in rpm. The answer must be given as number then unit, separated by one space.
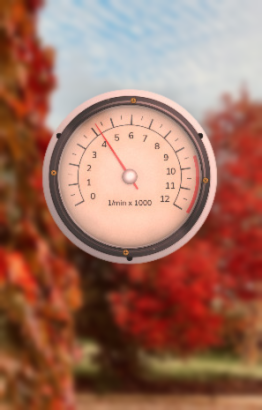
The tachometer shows 4250 rpm
